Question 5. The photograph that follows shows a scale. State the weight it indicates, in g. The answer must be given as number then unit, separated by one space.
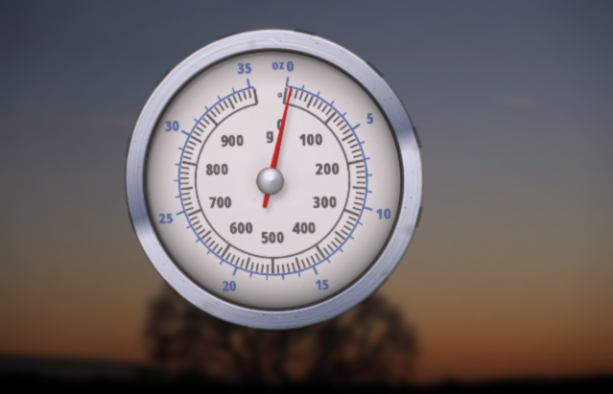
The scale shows 10 g
